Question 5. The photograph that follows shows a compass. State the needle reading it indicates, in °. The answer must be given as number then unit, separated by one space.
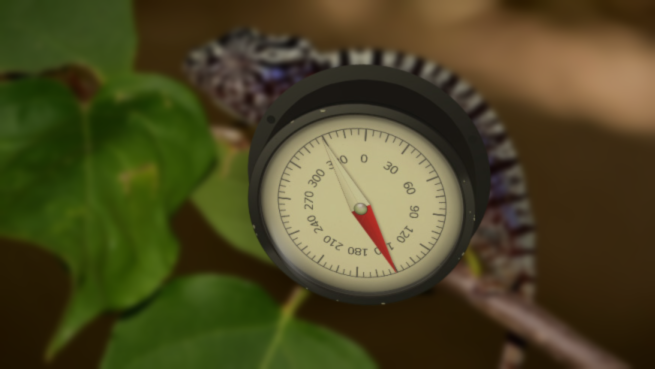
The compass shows 150 °
